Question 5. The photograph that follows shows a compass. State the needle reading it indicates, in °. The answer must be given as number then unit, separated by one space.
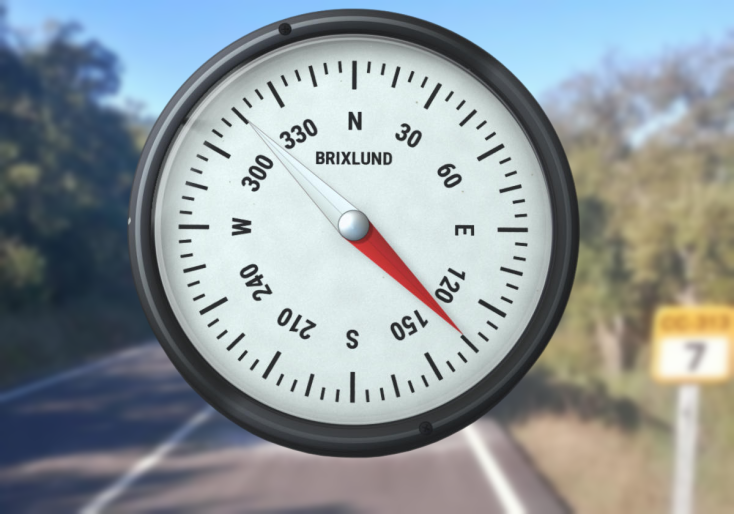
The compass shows 135 °
